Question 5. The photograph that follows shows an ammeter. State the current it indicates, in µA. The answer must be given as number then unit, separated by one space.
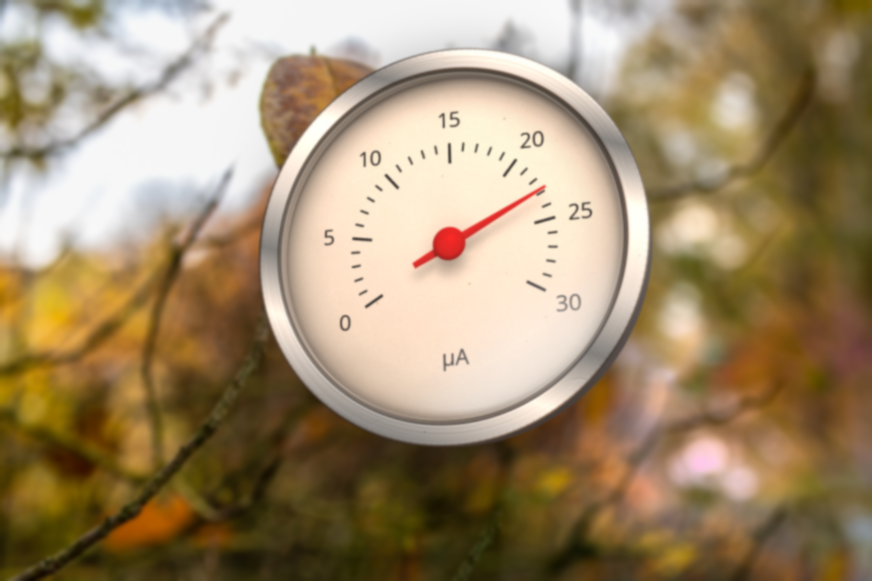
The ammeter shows 23 µA
